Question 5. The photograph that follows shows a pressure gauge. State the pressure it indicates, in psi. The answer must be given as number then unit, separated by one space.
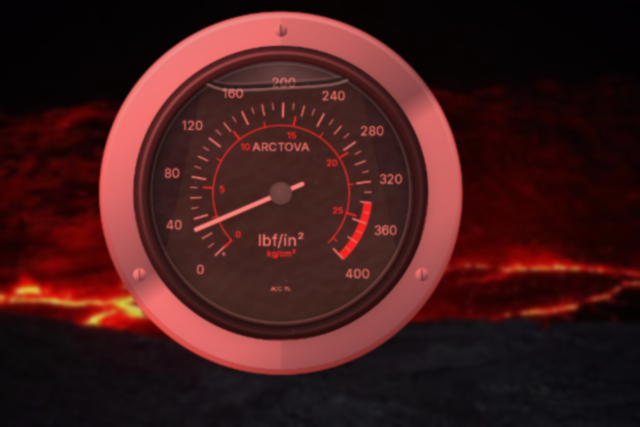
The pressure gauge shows 30 psi
